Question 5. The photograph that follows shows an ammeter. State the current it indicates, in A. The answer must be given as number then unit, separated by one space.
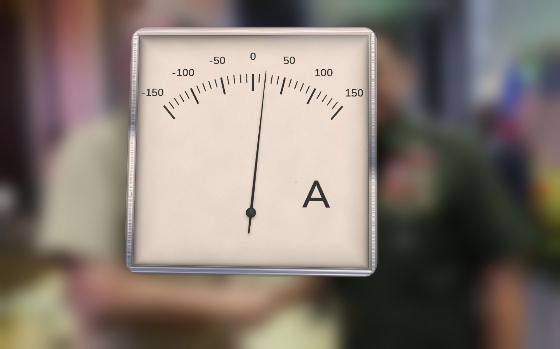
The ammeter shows 20 A
